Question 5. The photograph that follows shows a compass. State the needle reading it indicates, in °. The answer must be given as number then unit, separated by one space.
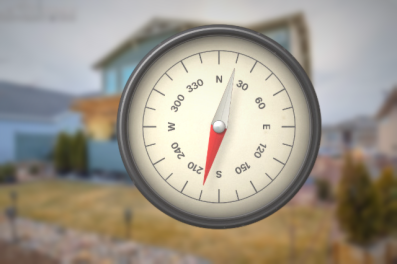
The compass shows 195 °
